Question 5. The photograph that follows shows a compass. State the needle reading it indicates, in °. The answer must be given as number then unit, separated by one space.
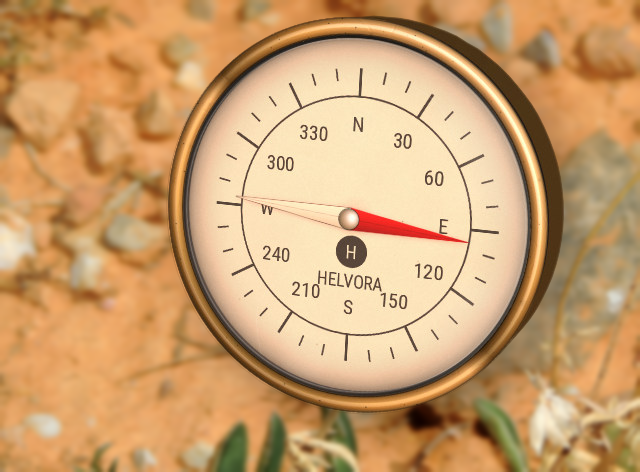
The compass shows 95 °
